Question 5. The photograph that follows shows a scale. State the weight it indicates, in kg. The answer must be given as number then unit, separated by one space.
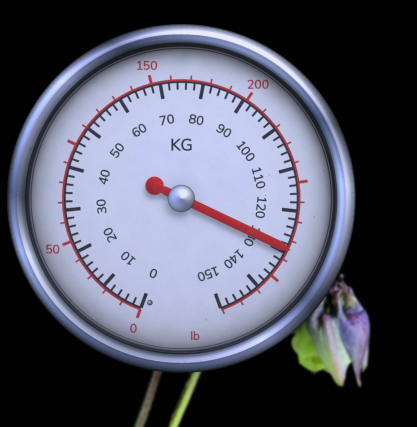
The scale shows 129 kg
